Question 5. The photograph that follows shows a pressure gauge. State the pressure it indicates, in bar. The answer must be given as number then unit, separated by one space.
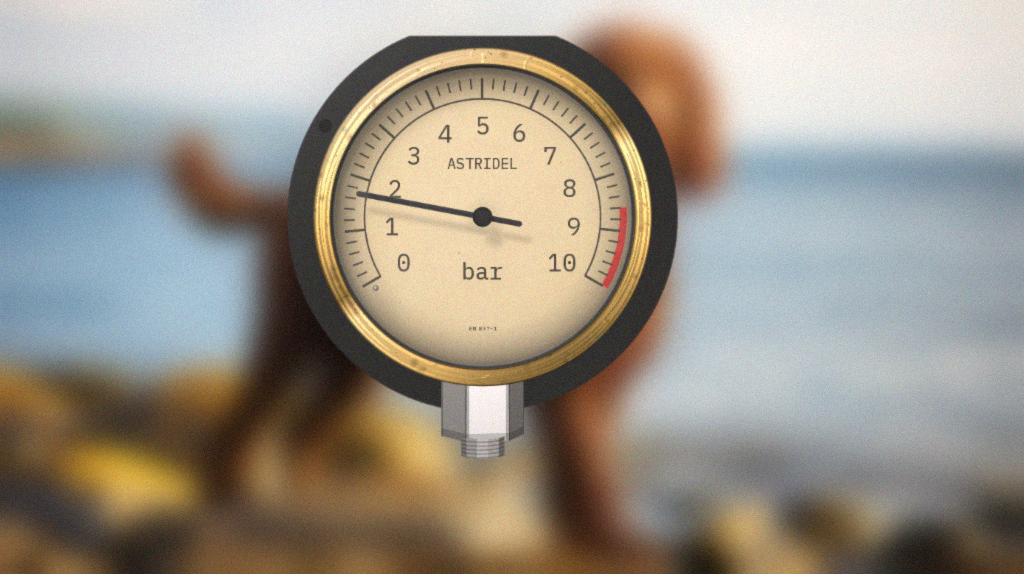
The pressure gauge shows 1.7 bar
